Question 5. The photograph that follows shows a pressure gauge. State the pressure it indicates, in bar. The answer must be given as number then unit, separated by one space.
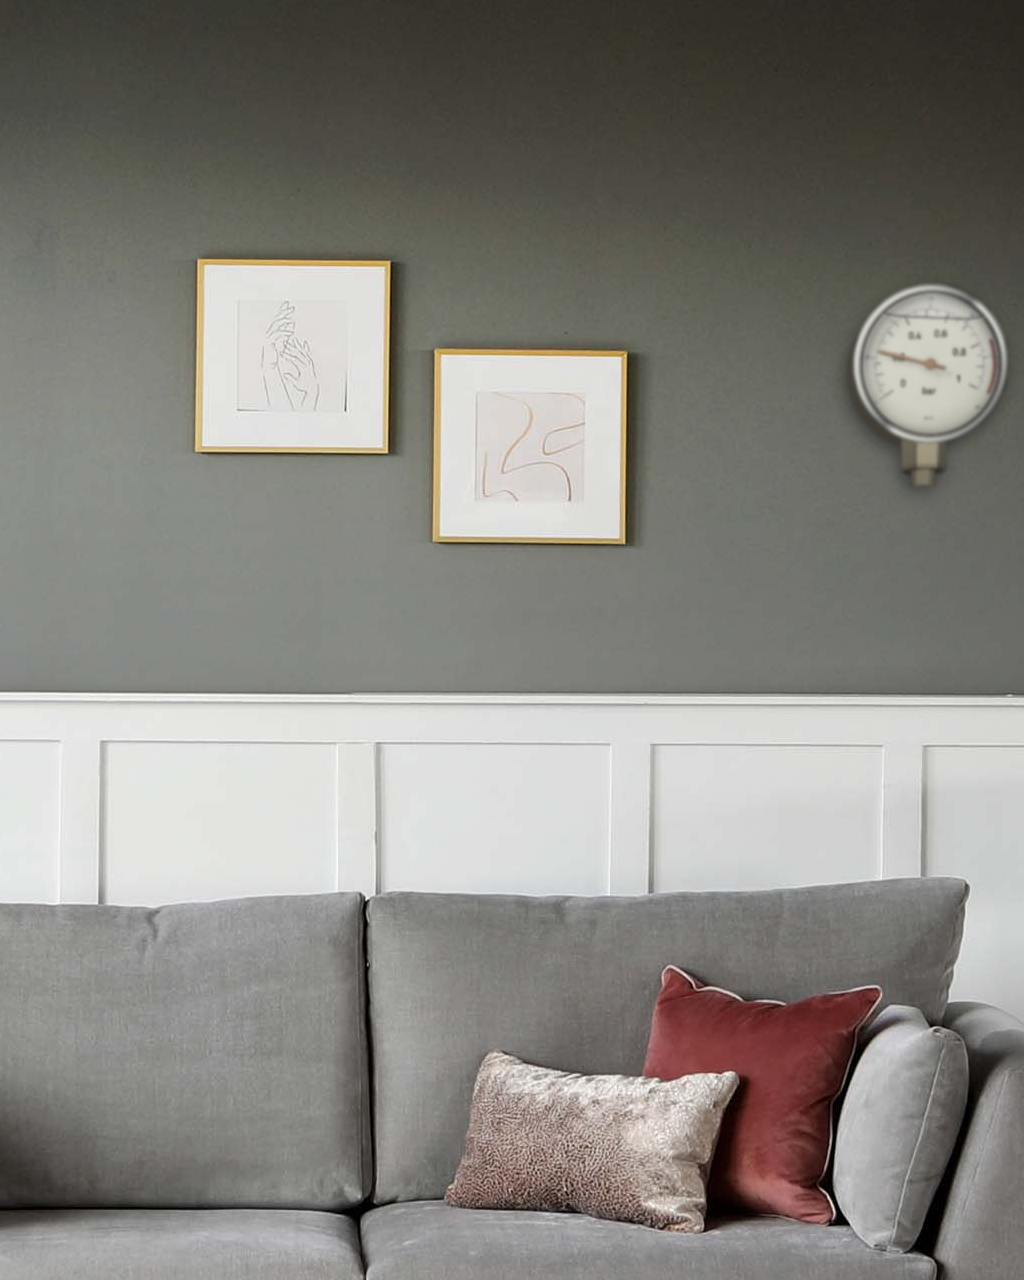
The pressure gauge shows 0.2 bar
